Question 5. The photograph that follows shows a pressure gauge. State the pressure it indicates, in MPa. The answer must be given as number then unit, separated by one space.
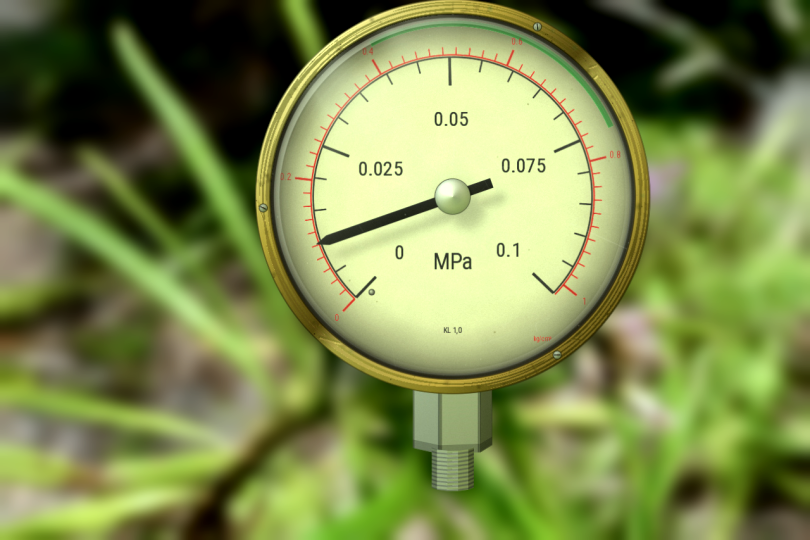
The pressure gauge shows 0.01 MPa
